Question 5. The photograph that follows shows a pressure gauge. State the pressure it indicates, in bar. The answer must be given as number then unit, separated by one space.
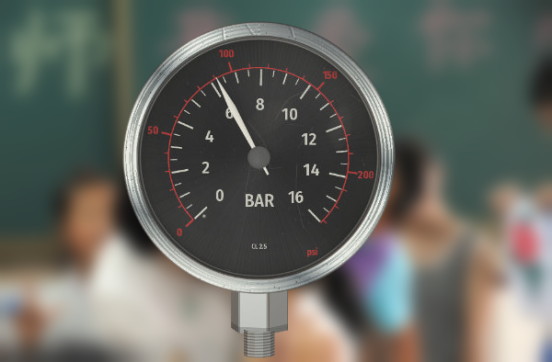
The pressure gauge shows 6.25 bar
